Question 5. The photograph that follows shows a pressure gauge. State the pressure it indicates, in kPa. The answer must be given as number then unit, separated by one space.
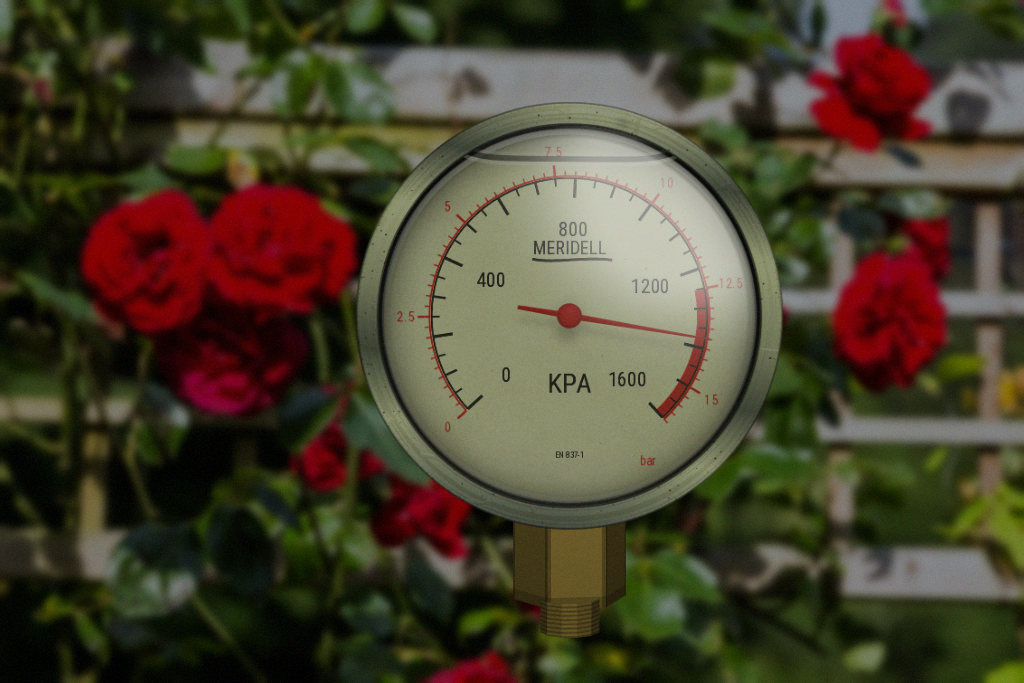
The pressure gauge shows 1375 kPa
